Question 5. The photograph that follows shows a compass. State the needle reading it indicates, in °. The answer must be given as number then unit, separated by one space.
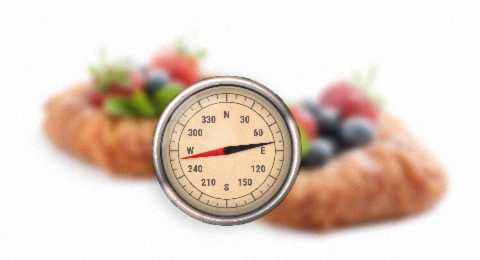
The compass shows 260 °
